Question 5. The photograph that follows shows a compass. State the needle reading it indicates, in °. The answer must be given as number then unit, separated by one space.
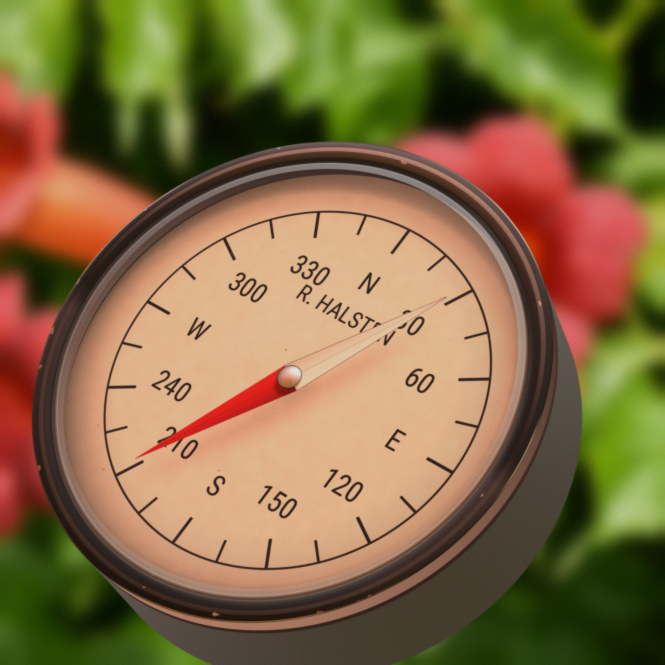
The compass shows 210 °
